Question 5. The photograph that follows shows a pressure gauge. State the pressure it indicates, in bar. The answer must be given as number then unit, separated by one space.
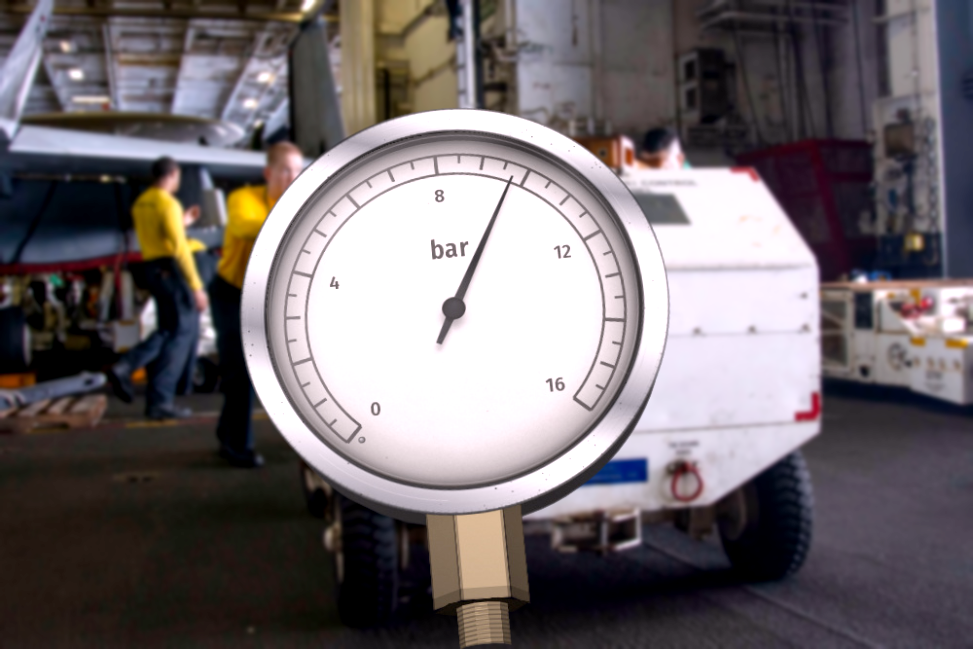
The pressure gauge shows 9.75 bar
